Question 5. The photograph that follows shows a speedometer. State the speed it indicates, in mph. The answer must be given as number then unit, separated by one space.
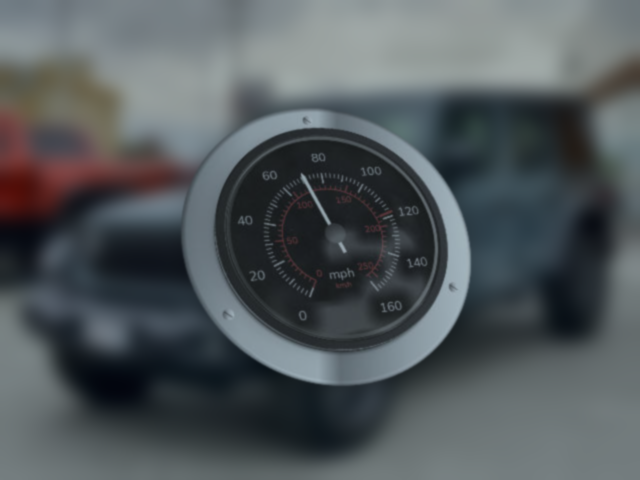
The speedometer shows 70 mph
